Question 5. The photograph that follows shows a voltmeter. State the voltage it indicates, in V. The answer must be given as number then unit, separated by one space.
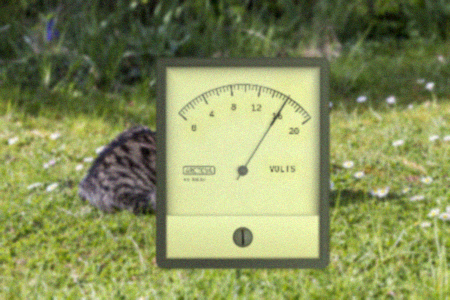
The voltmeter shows 16 V
